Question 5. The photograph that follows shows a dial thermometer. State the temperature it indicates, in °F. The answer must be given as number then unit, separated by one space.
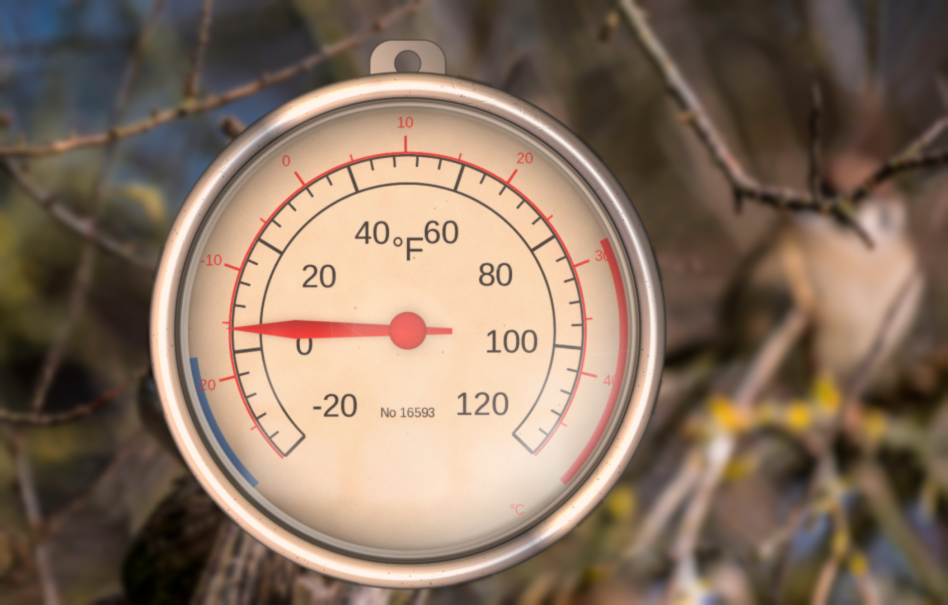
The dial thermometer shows 4 °F
